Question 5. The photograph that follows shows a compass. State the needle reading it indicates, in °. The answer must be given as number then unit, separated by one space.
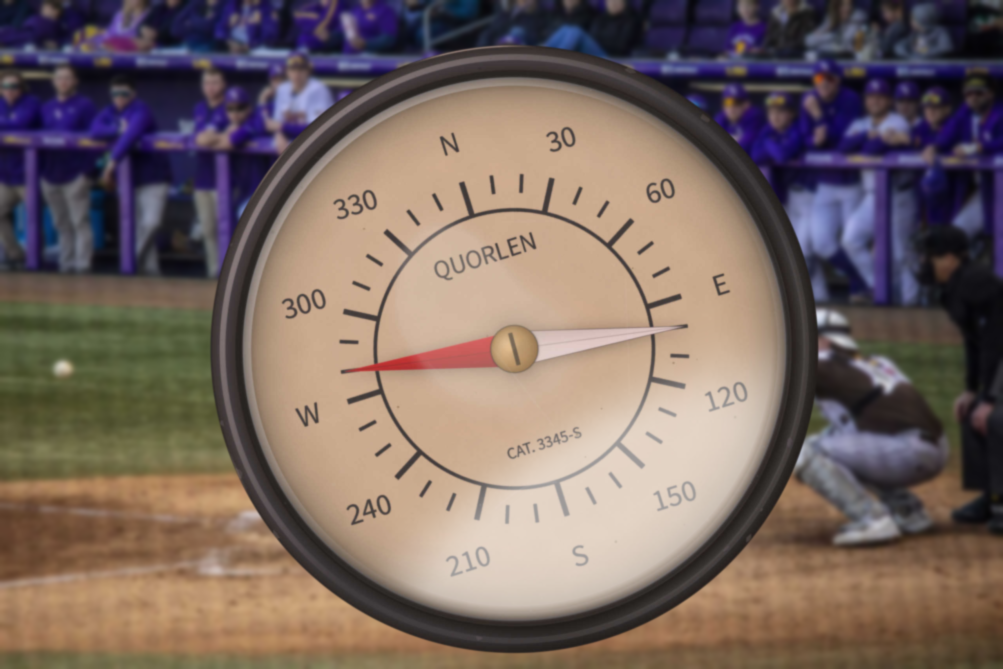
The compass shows 280 °
